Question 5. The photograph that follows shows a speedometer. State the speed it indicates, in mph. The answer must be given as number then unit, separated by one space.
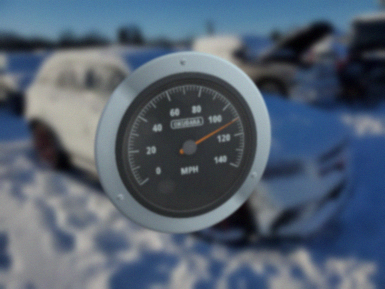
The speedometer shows 110 mph
